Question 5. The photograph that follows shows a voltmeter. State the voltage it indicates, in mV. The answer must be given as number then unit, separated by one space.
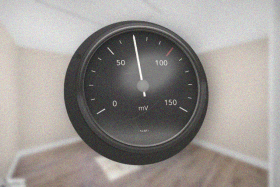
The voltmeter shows 70 mV
